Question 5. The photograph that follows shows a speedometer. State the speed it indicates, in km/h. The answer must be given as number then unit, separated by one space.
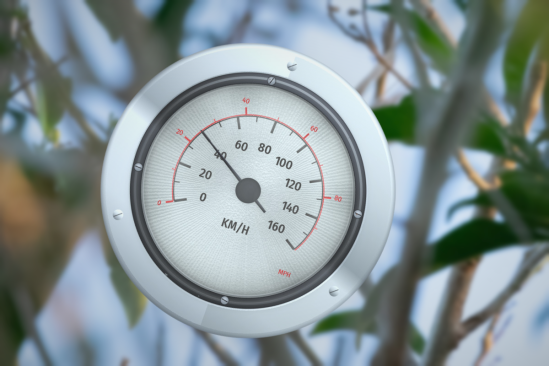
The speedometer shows 40 km/h
